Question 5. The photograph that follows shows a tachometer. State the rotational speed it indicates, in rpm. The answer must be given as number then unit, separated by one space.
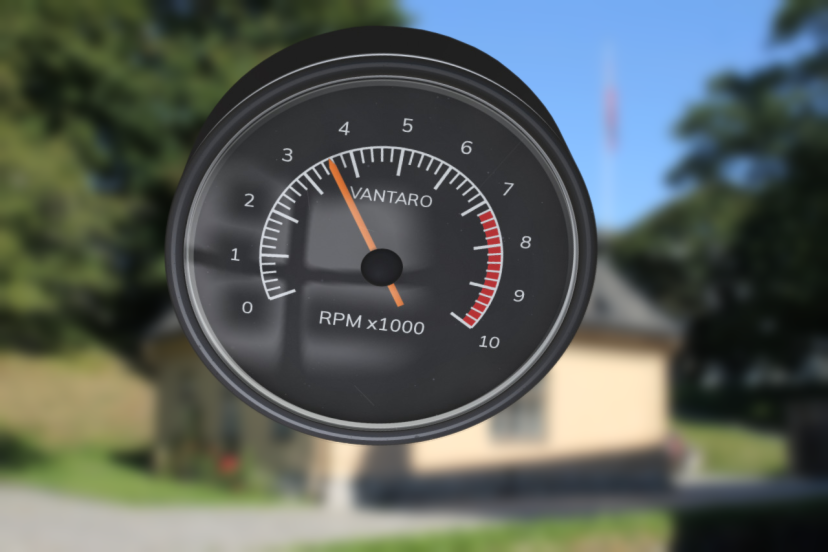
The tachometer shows 3600 rpm
